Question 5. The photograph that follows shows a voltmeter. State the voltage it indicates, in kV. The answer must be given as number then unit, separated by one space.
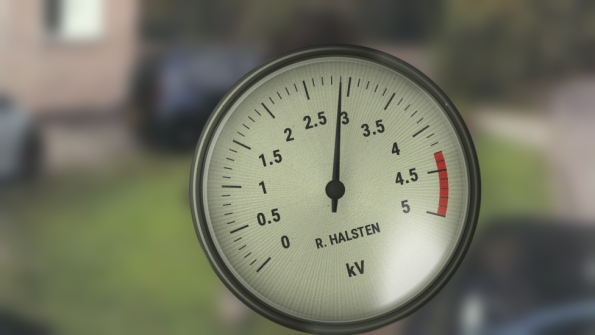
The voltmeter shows 2.9 kV
